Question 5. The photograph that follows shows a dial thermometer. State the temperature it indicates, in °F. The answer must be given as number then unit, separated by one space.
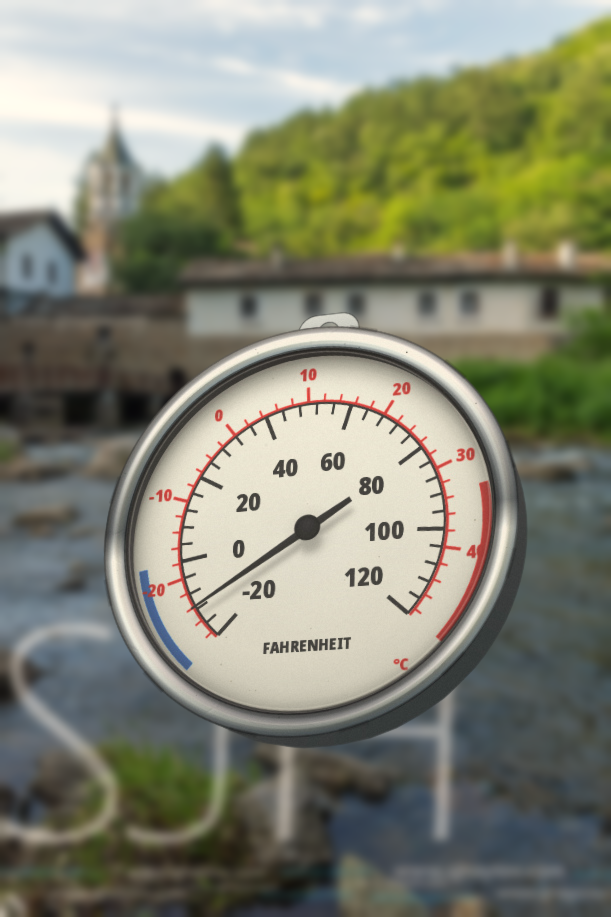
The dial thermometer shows -12 °F
